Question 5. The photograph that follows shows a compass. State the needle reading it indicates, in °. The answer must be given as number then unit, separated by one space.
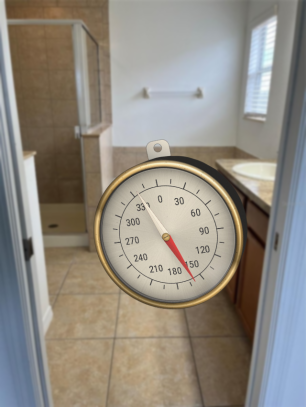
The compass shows 157.5 °
